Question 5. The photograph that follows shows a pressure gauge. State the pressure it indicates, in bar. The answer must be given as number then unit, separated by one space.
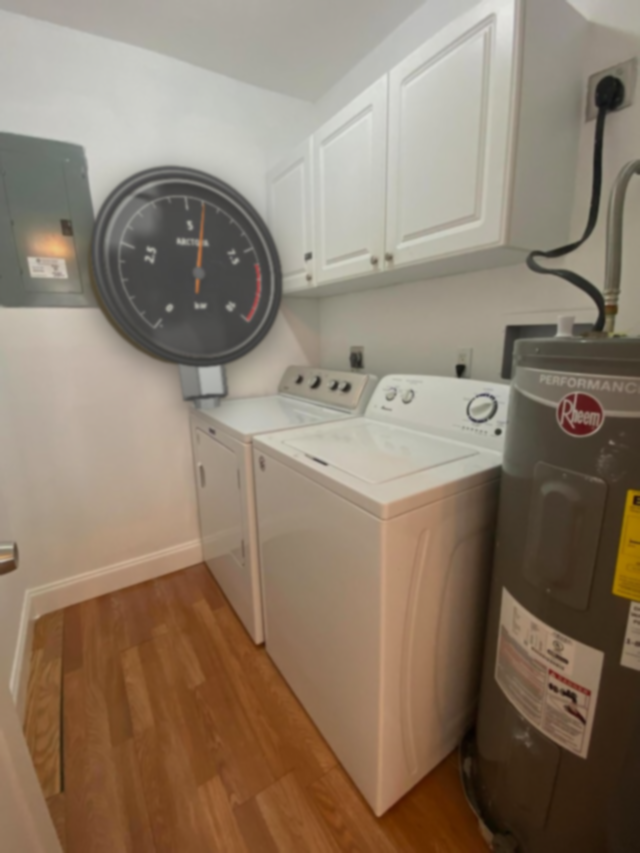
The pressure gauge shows 5.5 bar
